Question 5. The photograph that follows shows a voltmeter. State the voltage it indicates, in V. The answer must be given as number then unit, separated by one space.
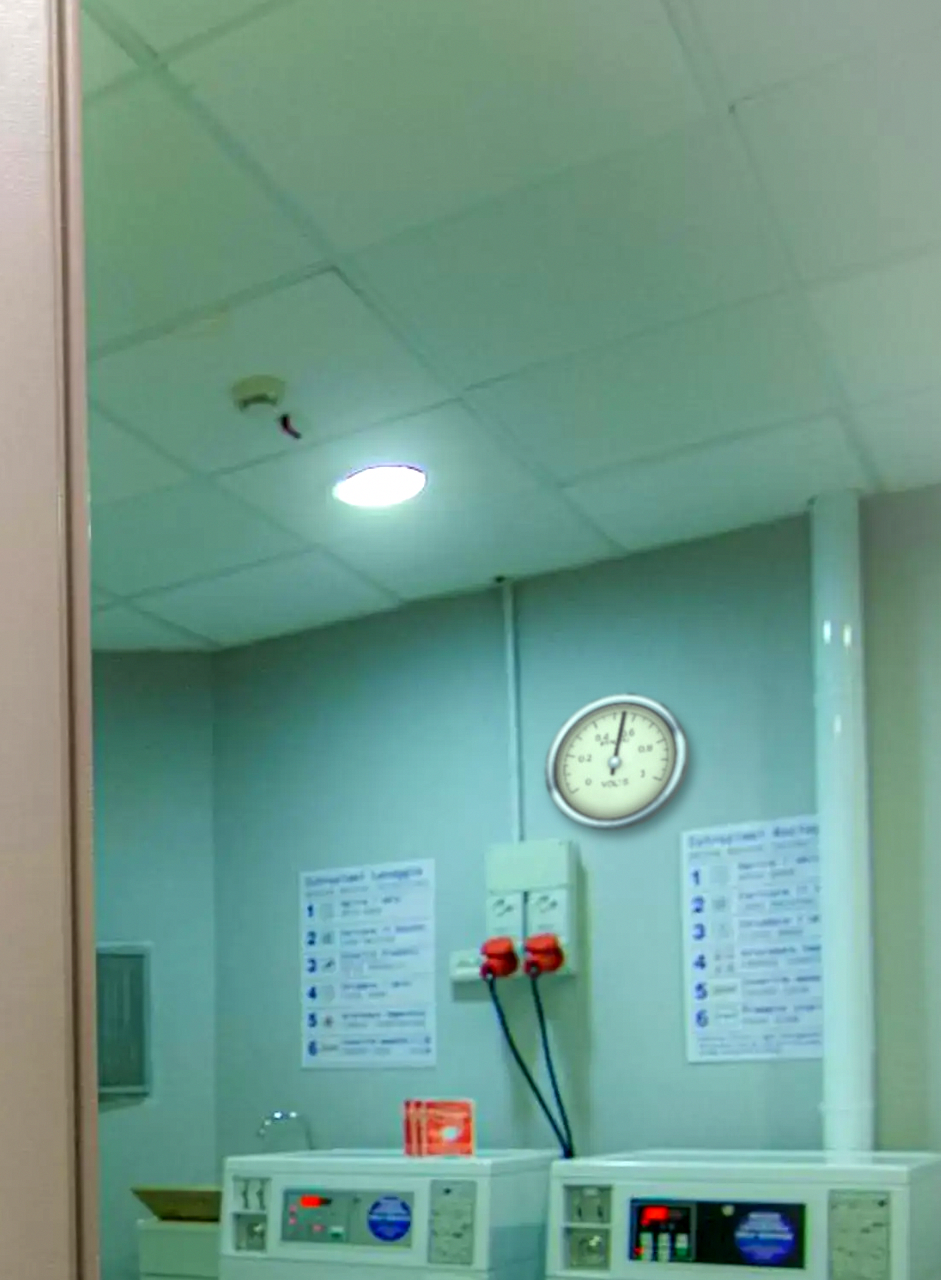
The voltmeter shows 0.55 V
